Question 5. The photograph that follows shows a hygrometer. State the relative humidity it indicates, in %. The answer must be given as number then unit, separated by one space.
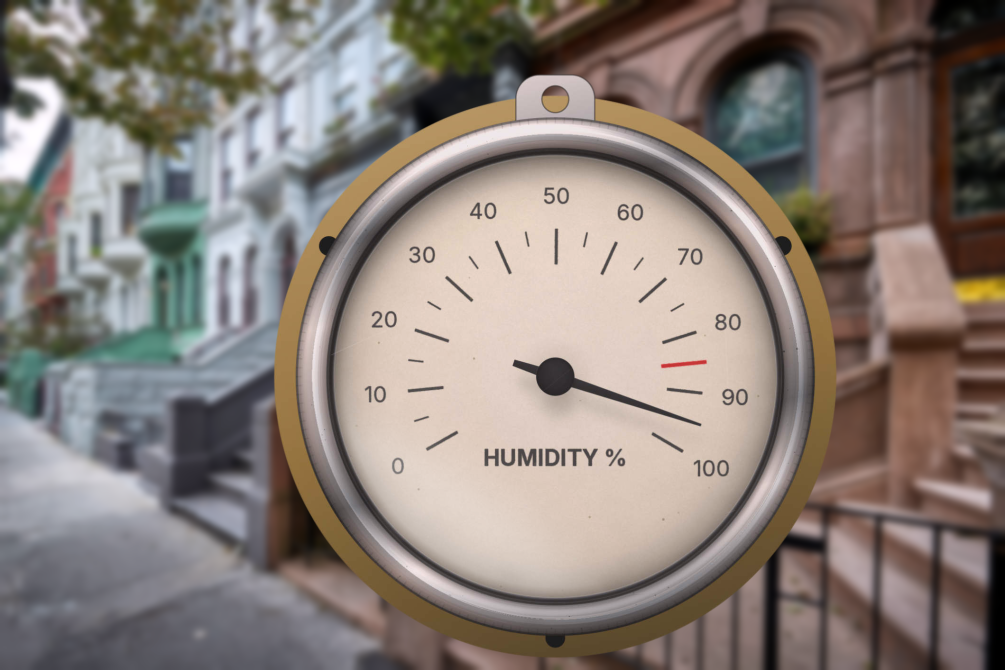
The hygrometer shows 95 %
